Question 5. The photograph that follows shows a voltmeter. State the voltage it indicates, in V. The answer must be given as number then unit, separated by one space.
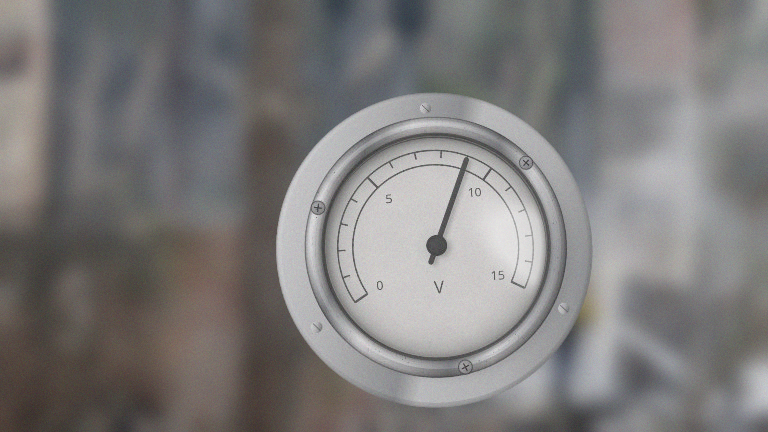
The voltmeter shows 9 V
